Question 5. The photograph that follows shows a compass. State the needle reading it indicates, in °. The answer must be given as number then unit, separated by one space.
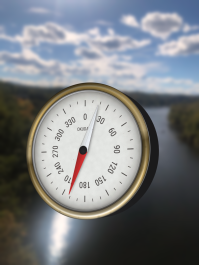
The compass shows 200 °
